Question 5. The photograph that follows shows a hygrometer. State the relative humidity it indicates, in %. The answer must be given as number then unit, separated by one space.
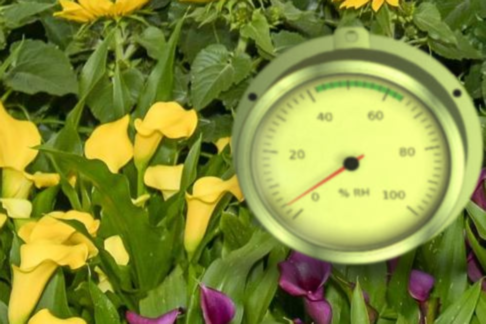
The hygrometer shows 4 %
